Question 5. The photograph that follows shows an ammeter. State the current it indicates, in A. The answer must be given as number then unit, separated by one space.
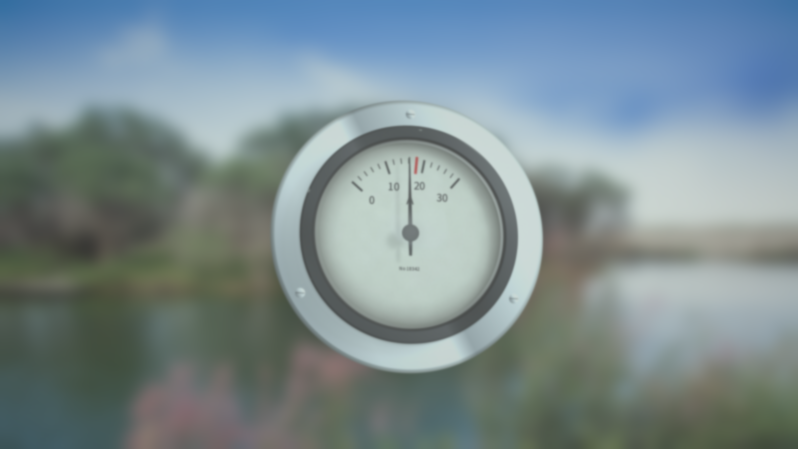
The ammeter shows 16 A
